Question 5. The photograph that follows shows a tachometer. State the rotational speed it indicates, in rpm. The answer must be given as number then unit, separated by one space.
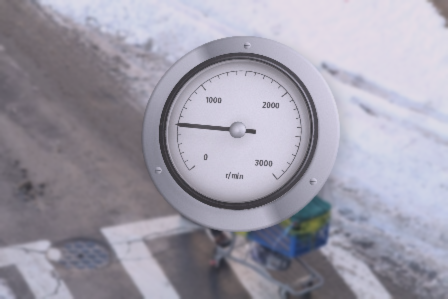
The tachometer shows 500 rpm
